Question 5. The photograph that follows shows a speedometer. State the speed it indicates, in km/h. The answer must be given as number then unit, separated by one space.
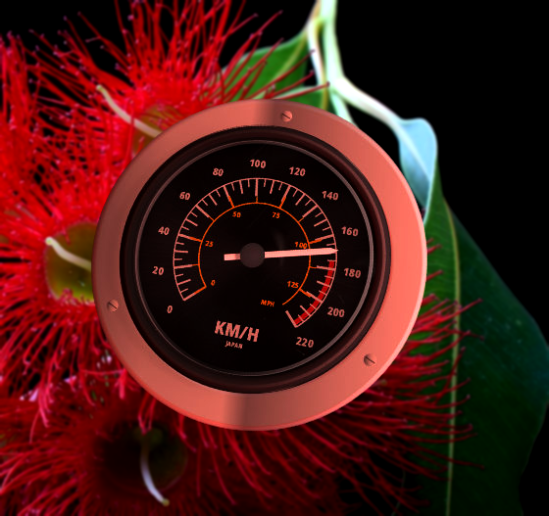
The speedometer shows 170 km/h
